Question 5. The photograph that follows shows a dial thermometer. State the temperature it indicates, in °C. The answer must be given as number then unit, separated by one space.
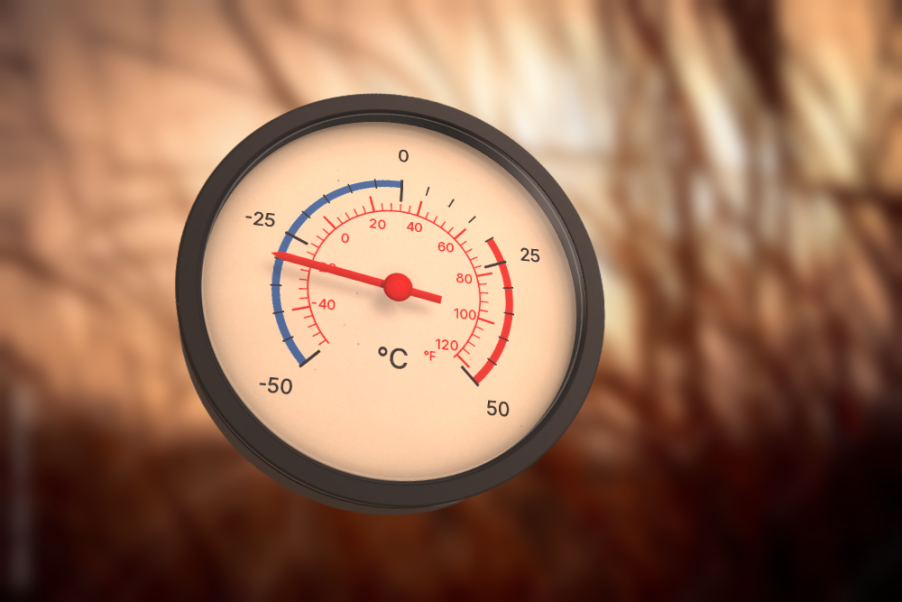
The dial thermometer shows -30 °C
